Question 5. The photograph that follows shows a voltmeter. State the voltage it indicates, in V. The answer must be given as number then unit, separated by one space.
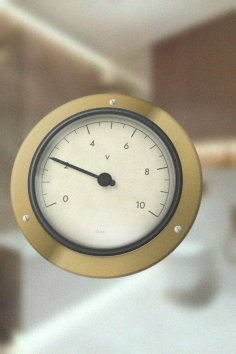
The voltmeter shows 2 V
